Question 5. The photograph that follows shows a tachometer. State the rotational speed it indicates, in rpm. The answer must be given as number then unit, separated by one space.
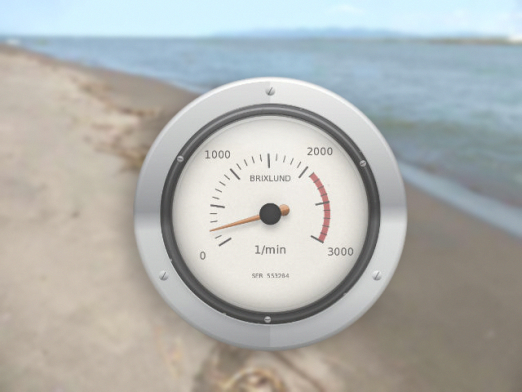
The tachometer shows 200 rpm
